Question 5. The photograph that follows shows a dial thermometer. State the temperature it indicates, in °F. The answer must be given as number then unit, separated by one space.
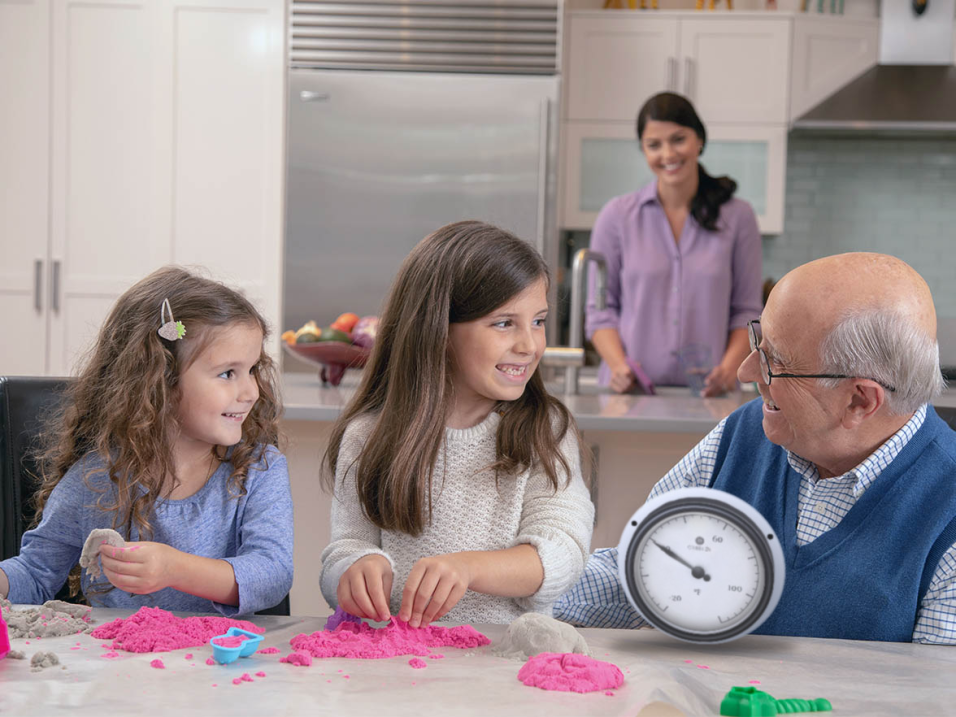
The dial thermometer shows 20 °F
